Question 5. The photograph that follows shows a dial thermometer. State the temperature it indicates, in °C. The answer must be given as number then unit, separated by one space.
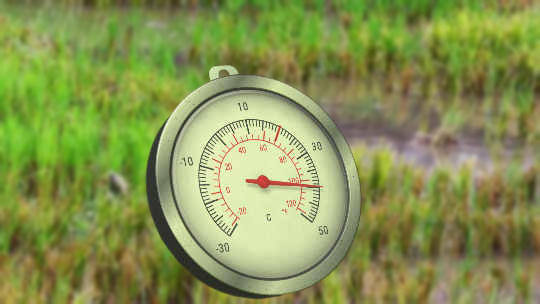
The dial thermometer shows 40 °C
